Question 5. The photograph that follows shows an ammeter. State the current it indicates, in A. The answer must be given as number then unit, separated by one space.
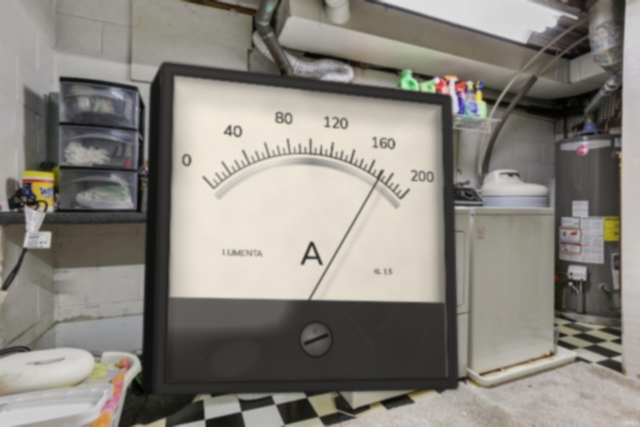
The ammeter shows 170 A
